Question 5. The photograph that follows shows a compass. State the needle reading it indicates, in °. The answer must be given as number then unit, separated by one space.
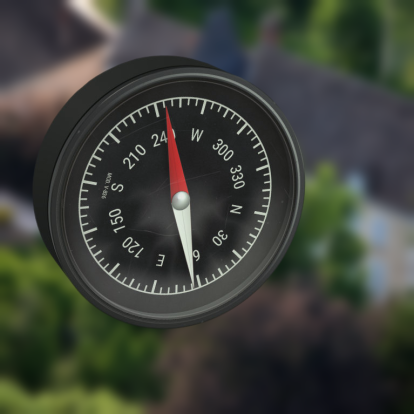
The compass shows 245 °
